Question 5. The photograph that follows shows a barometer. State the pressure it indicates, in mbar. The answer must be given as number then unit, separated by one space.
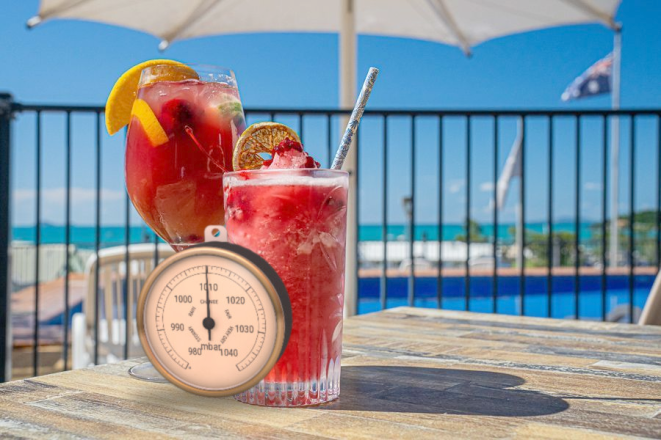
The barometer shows 1010 mbar
